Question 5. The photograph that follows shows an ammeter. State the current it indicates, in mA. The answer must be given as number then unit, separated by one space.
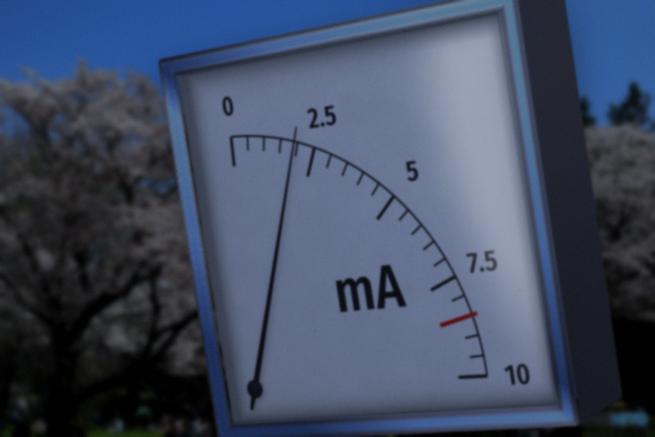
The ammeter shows 2 mA
